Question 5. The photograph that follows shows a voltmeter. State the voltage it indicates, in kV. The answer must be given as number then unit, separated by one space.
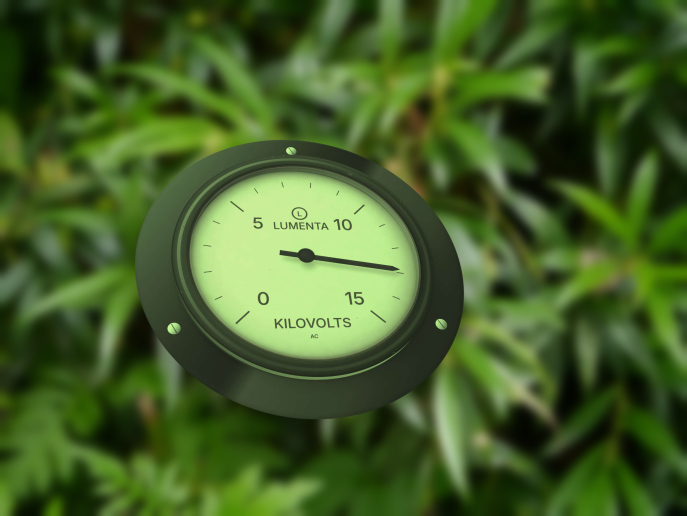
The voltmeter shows 13 kV
